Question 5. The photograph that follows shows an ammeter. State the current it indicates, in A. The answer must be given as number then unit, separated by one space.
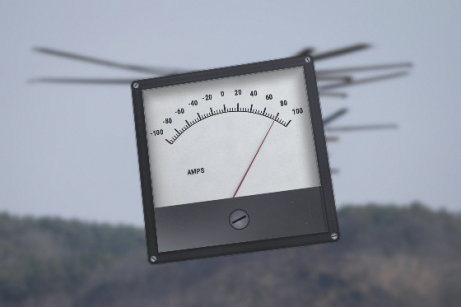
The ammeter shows 80 A
